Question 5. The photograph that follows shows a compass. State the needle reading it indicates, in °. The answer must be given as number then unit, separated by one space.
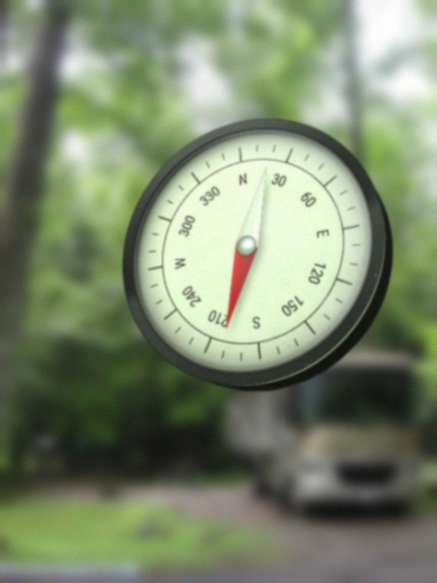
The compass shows 200 °
